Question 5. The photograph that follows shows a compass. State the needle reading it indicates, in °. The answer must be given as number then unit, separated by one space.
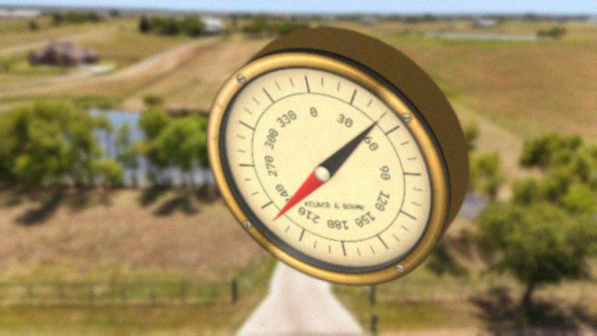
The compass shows 230 °
